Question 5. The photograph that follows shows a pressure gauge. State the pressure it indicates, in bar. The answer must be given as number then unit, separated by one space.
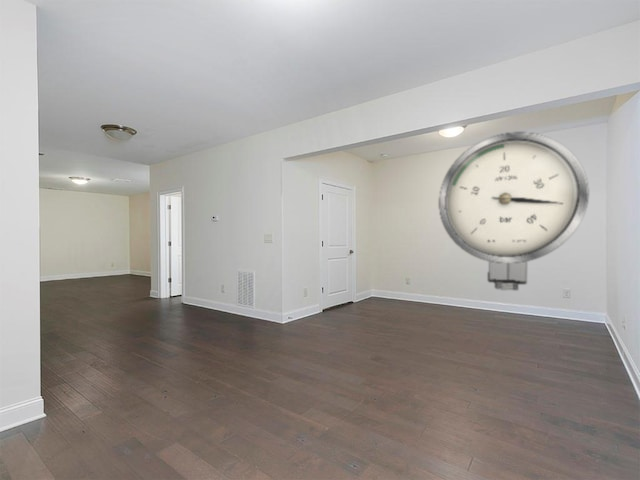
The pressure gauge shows 35 bar
